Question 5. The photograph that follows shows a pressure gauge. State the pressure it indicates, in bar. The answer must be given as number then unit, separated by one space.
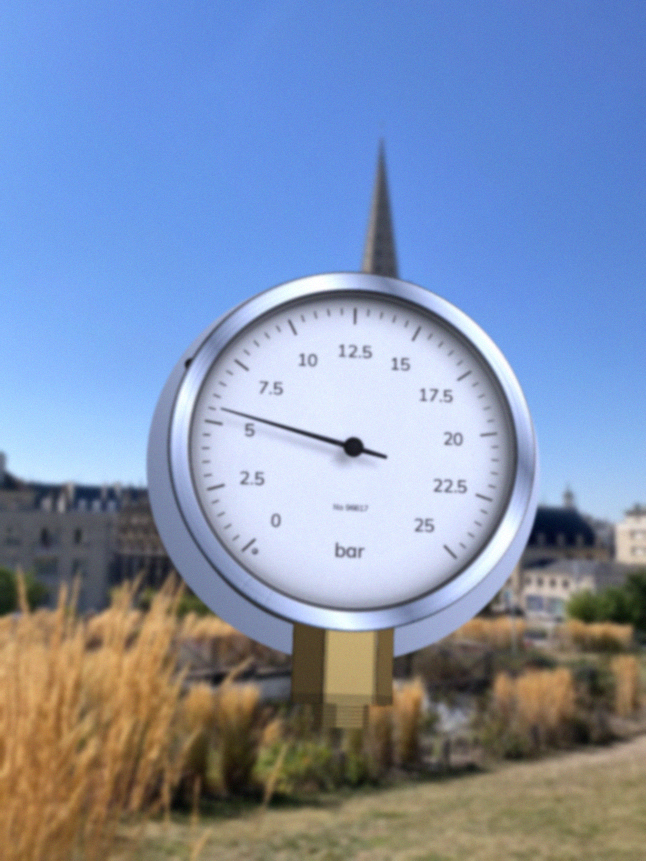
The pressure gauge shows 5.5 bar
